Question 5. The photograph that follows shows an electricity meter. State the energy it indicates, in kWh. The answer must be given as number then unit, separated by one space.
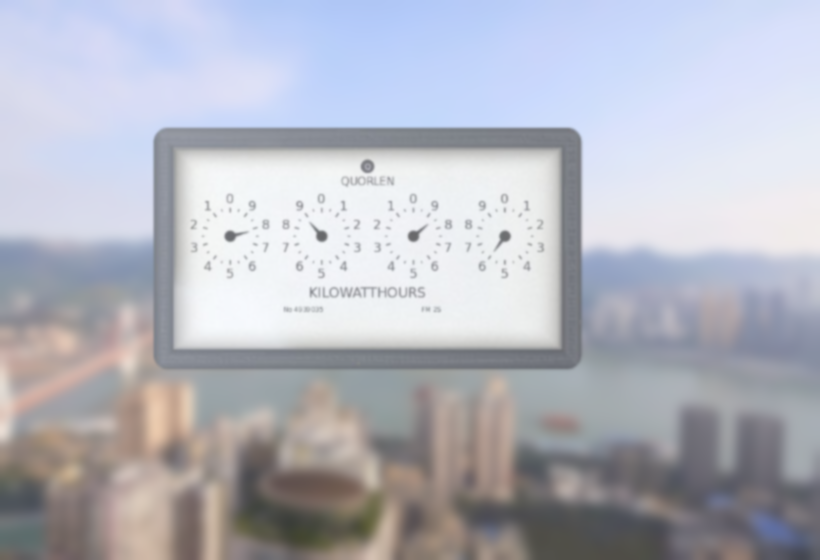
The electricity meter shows 7886 kWh
